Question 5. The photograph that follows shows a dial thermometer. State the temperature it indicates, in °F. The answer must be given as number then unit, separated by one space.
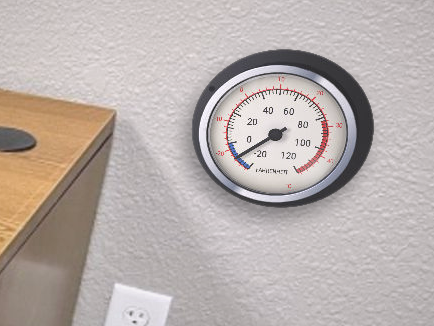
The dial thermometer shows -10 °F
